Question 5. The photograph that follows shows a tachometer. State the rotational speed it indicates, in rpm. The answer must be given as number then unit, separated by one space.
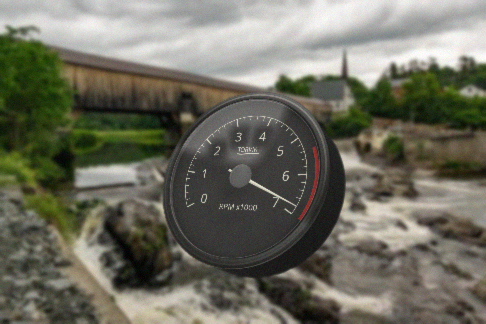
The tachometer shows 6800 rpm
